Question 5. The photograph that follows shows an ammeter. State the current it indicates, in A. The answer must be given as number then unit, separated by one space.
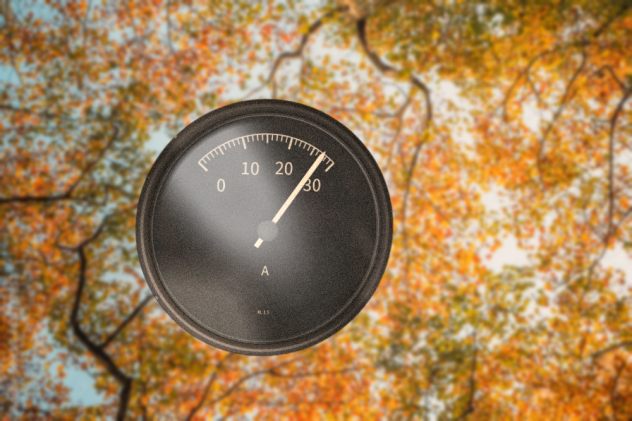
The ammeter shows 27 A
